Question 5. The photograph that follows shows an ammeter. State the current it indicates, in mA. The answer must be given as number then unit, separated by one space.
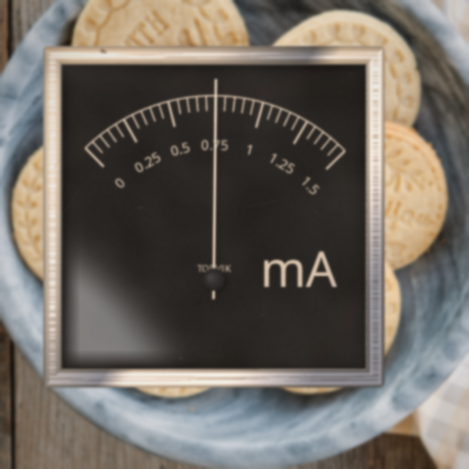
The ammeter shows 0.75 mA
